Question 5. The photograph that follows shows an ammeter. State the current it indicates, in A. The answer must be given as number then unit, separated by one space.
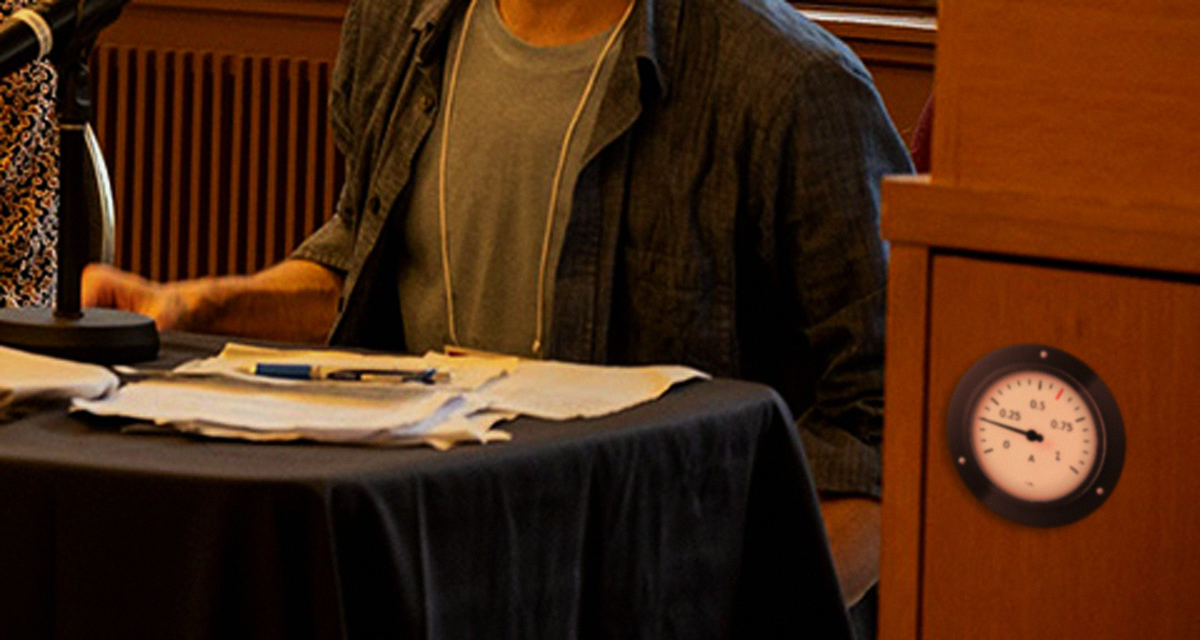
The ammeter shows 0.15 A
